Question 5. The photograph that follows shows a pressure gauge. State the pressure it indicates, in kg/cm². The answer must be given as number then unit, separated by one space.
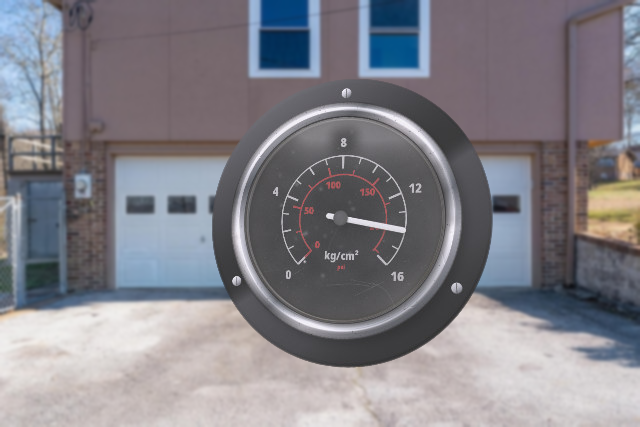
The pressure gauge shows 14 kg/cm²
